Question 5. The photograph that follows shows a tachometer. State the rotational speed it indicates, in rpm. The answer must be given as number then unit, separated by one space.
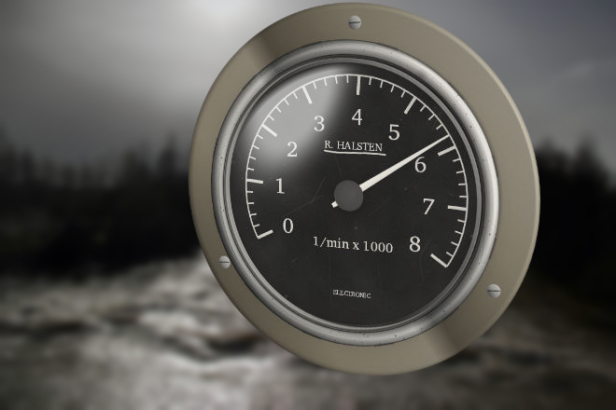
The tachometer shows 5800 rpm
